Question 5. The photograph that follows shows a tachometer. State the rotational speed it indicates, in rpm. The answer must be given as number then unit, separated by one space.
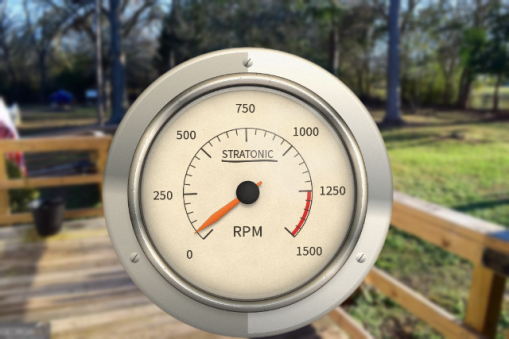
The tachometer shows 50 rpm
